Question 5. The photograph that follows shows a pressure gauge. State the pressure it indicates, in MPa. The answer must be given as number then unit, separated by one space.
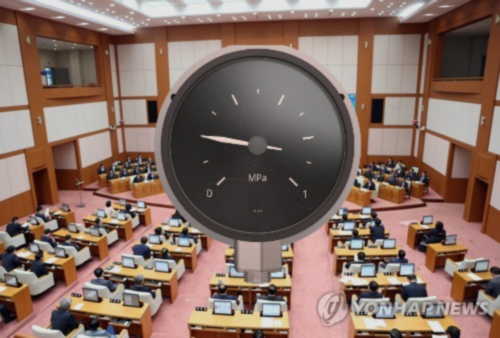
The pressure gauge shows 0.2 MPa
